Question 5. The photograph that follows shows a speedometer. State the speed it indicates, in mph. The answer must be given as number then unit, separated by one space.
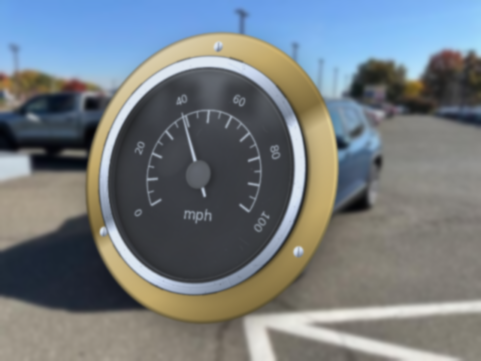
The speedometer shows 40 mph
